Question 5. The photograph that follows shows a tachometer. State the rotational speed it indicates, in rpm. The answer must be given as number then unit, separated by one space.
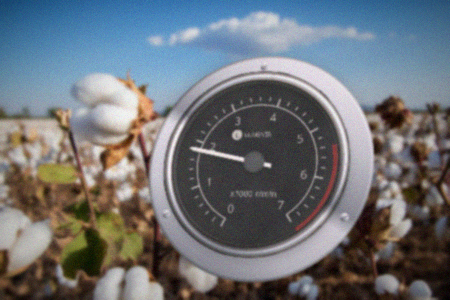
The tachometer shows 1800 rpm
